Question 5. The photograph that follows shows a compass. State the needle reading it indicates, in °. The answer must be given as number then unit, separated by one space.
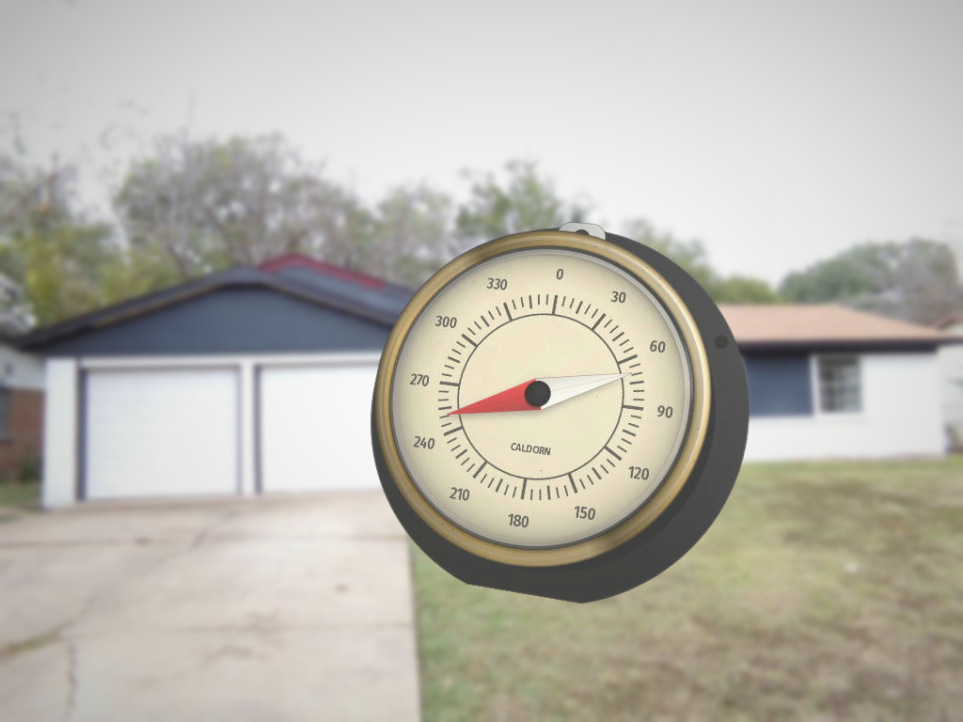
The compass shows 250 °
